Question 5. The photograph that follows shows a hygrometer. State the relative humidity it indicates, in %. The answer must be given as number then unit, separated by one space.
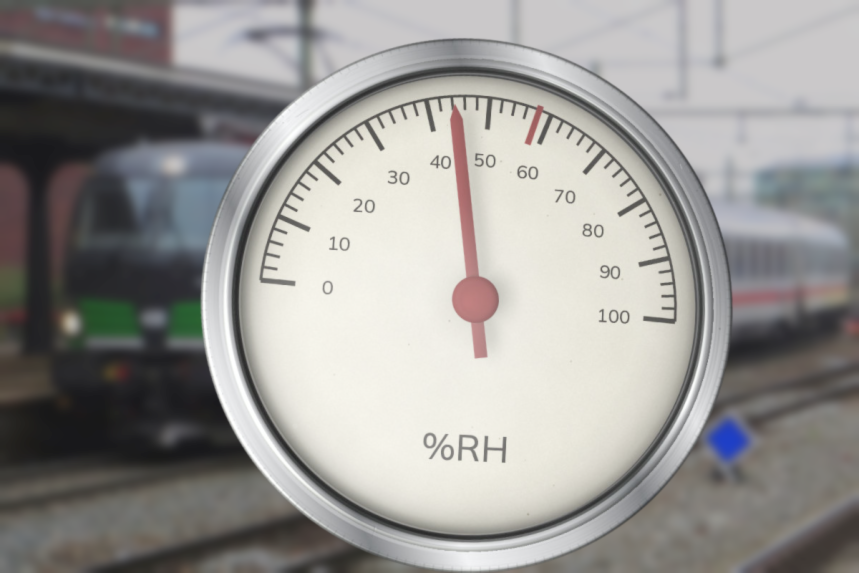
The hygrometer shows 44 %
